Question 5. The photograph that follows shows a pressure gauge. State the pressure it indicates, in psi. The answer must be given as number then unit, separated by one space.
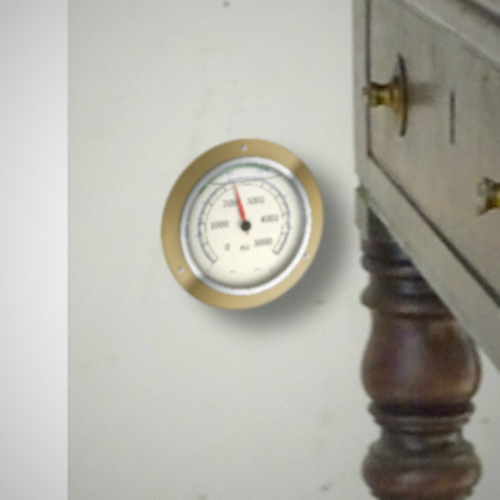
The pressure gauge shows 2250 psi
